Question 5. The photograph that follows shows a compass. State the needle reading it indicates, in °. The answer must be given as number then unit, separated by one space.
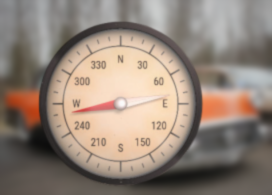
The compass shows 260 °
